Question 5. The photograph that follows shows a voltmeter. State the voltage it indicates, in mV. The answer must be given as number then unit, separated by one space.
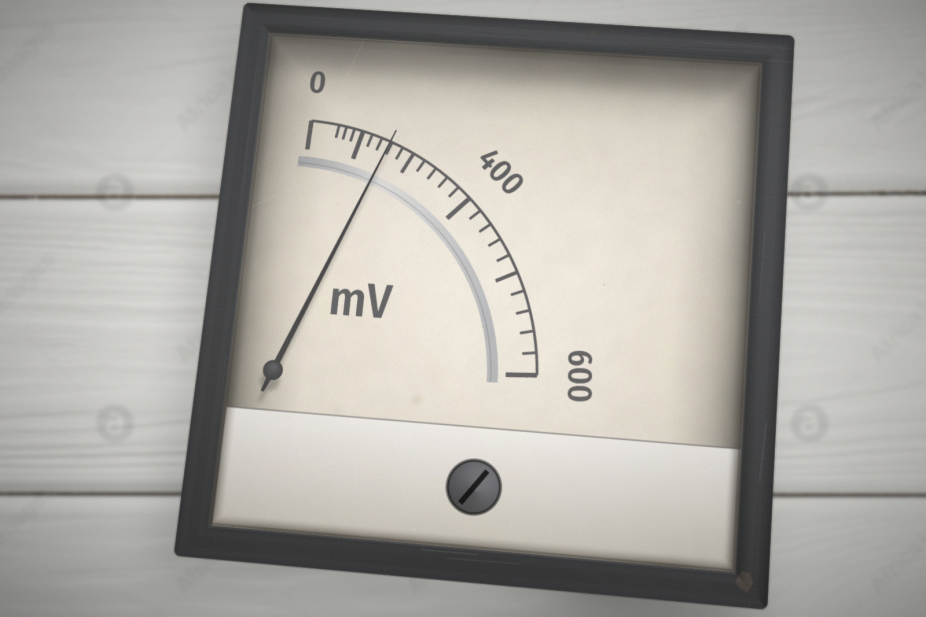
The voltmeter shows 260 mV
